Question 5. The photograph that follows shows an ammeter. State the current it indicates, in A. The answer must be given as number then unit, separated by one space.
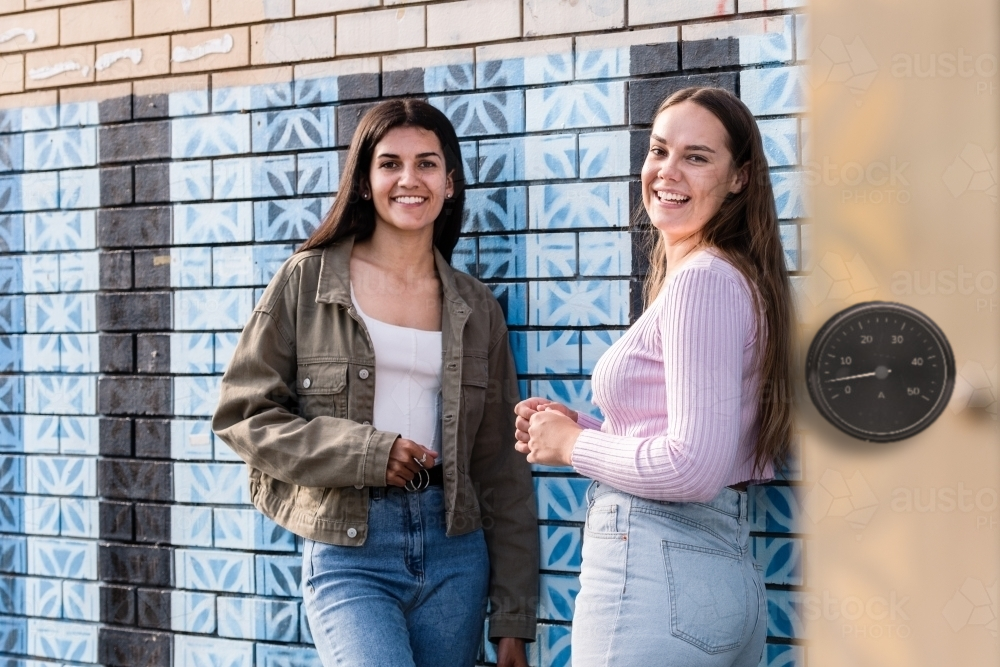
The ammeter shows 4 A
